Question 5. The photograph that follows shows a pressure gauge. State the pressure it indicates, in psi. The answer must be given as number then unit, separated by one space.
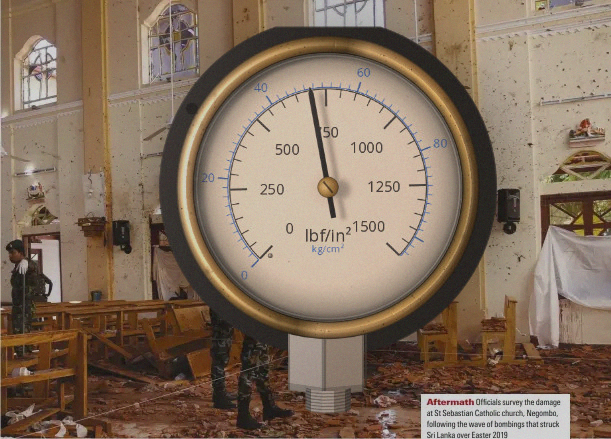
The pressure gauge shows 700 psi
